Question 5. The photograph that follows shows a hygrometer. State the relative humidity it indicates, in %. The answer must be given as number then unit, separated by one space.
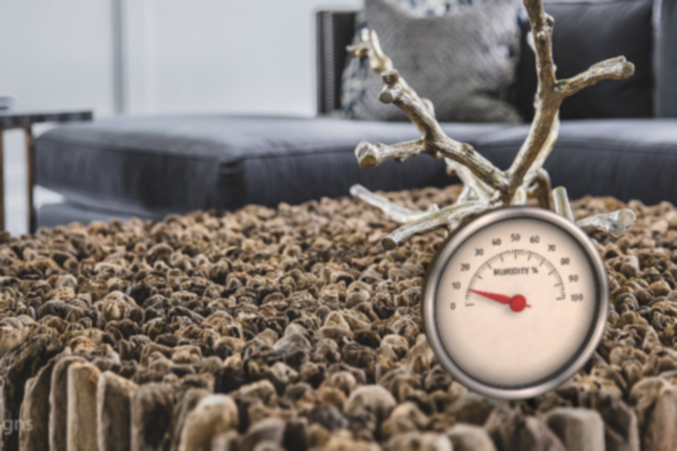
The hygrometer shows 10 %
